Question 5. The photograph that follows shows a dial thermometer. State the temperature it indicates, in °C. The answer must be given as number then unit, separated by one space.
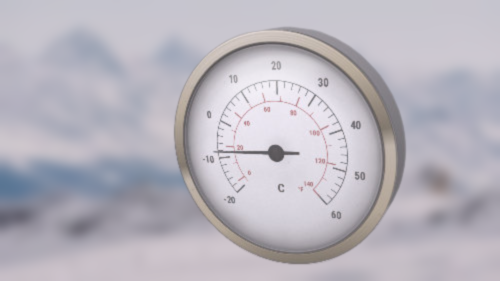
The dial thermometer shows -8 °C
